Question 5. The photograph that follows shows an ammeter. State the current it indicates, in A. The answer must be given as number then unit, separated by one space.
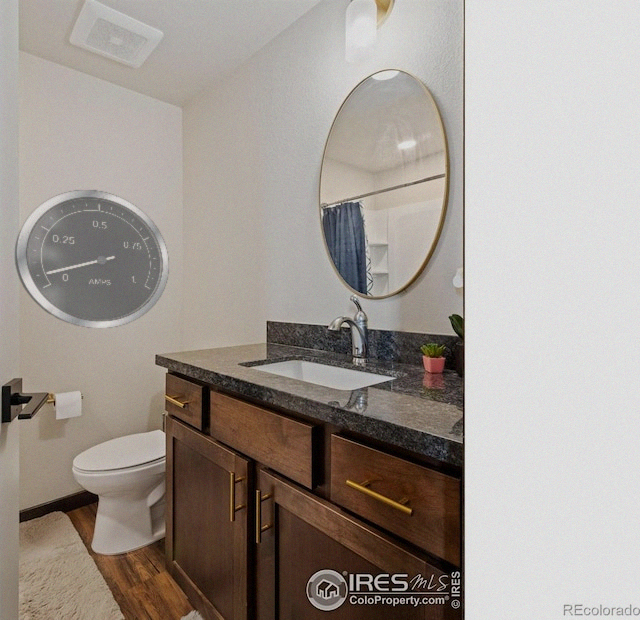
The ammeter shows 0.05 A
